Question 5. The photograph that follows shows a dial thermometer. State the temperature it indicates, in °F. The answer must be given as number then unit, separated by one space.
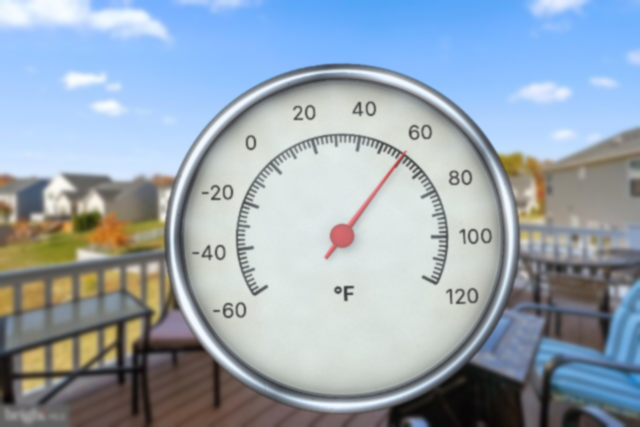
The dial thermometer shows 60 °F
